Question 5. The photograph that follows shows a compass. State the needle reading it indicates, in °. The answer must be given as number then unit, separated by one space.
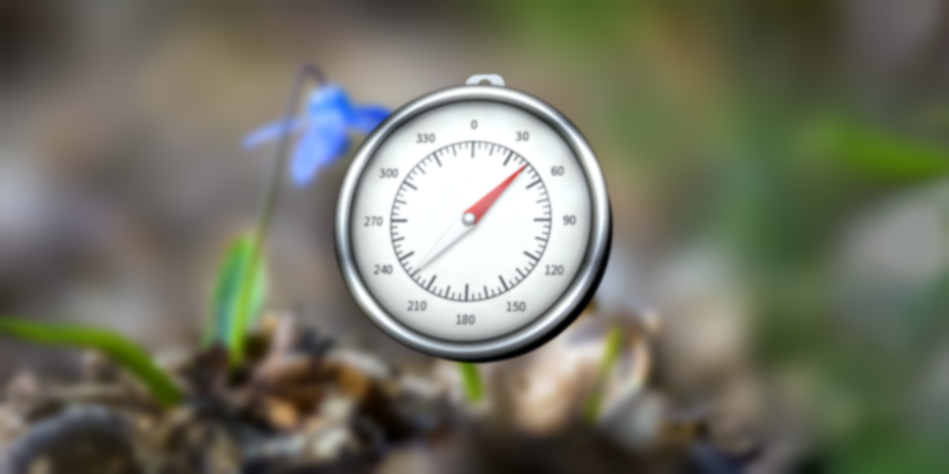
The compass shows 45 °
